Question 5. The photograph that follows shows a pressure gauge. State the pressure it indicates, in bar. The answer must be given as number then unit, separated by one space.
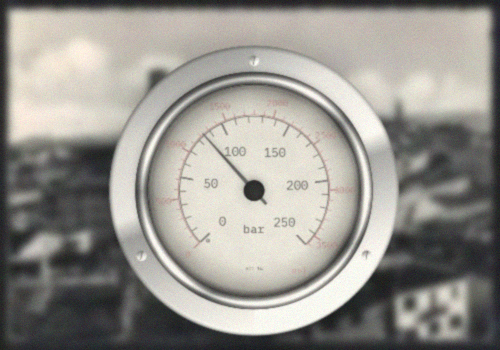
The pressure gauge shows 85 bar
